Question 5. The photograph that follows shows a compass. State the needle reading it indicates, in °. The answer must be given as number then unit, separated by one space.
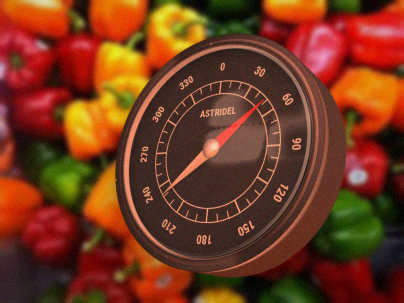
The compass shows 50 °
